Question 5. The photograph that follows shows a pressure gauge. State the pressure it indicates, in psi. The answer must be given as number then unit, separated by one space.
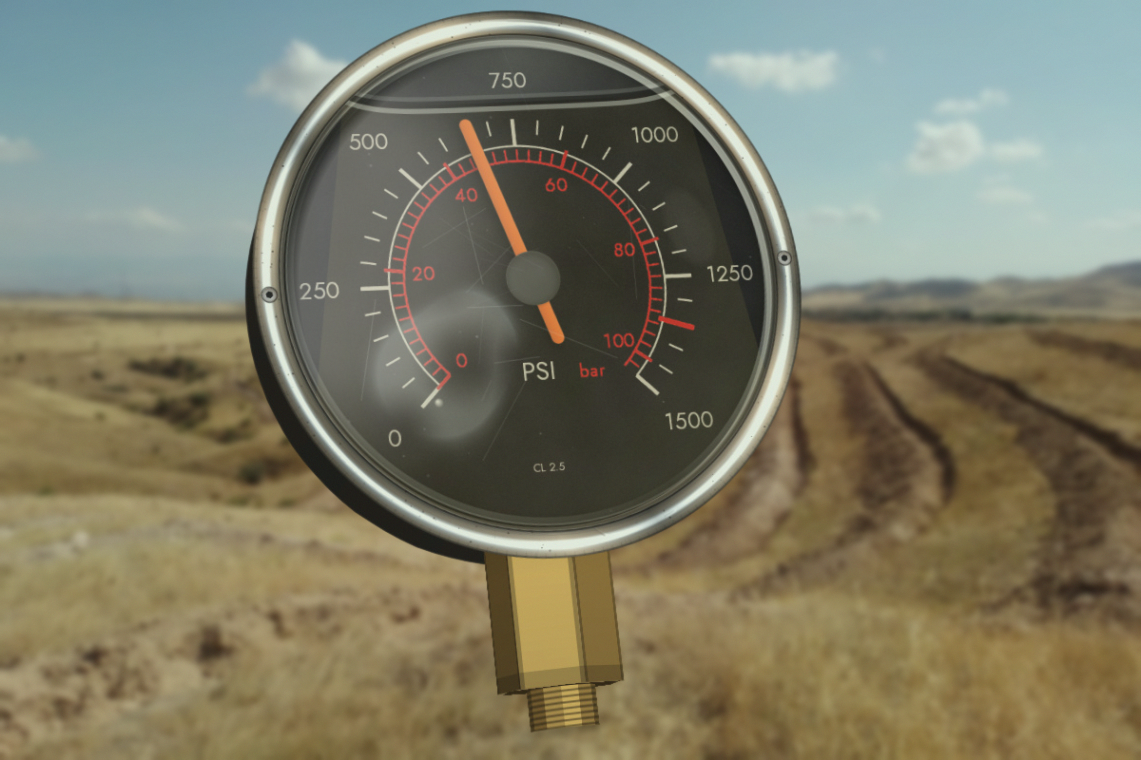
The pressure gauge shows 650 psi
